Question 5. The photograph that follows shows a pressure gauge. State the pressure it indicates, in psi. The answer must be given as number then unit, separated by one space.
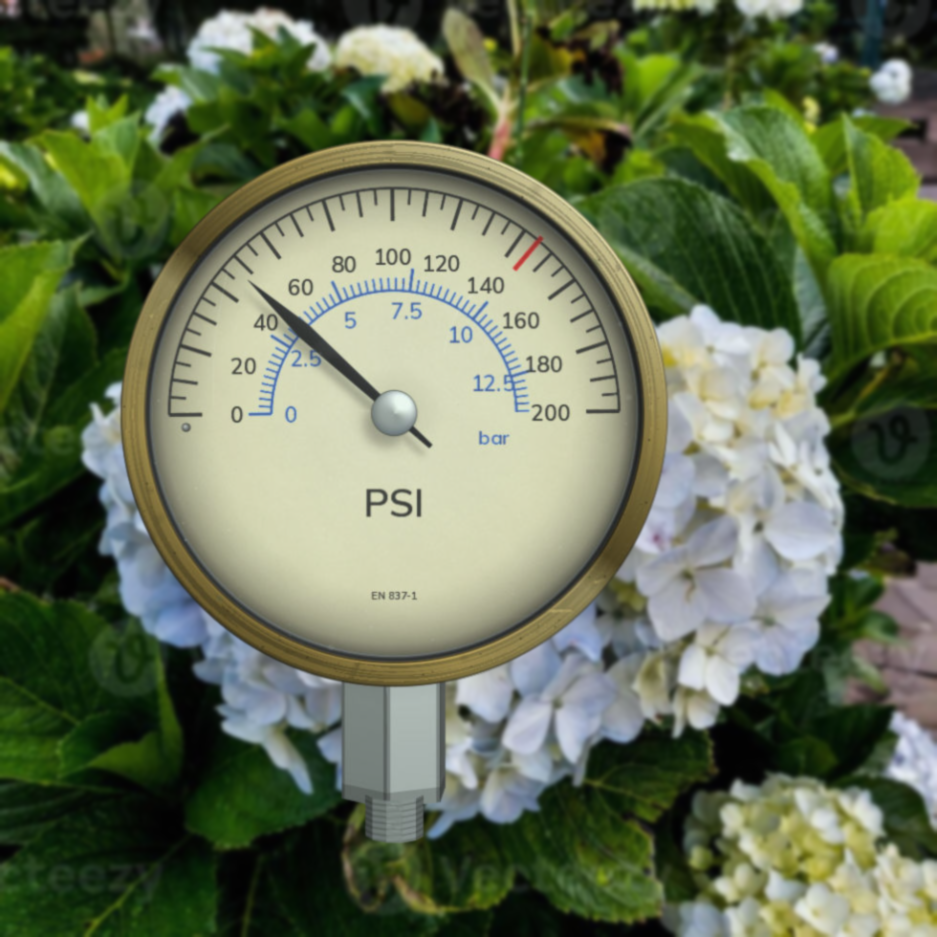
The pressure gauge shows 47.5 psi
